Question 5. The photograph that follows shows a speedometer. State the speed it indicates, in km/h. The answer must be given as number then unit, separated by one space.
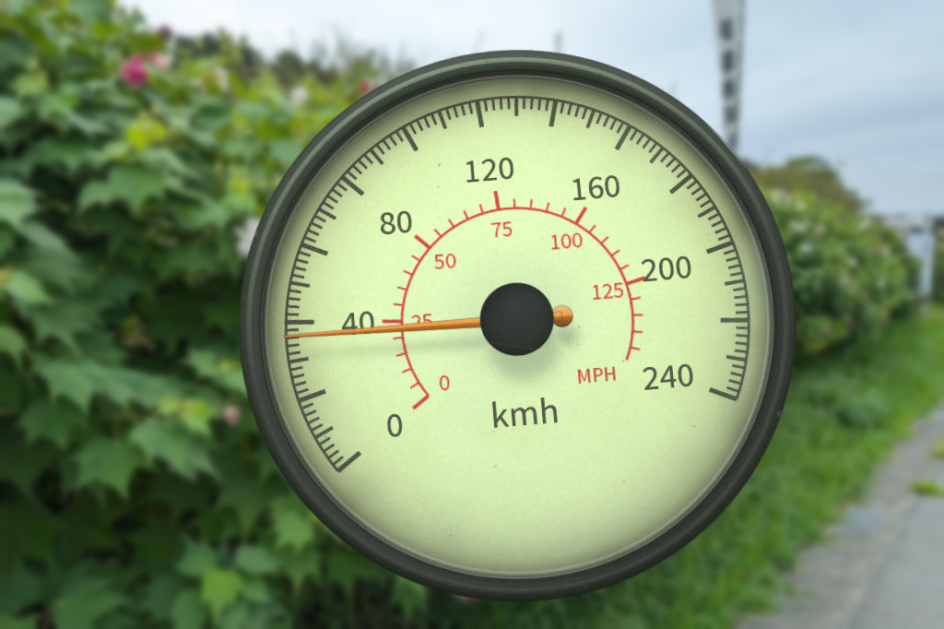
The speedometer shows 36 km/h
